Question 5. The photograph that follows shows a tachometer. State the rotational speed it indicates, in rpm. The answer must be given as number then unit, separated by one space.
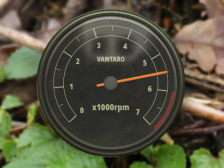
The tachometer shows 5500 rpm
